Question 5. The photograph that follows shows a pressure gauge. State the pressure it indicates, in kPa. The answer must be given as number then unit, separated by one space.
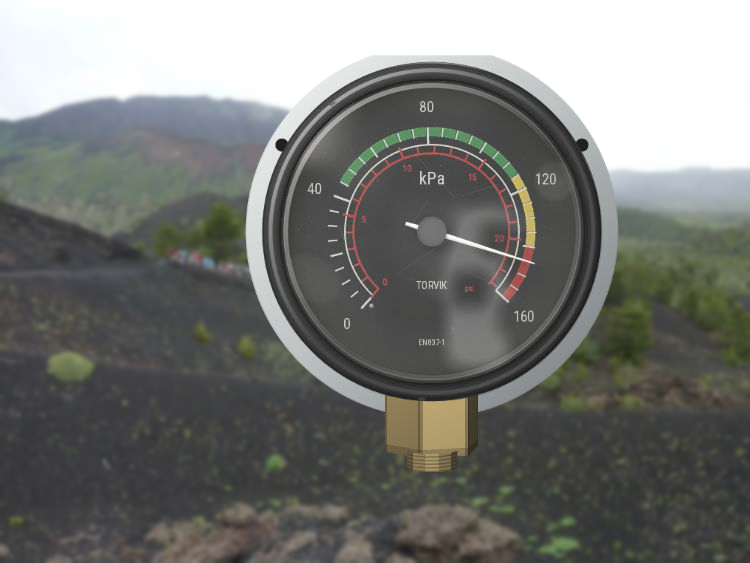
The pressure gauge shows 145 kPa
